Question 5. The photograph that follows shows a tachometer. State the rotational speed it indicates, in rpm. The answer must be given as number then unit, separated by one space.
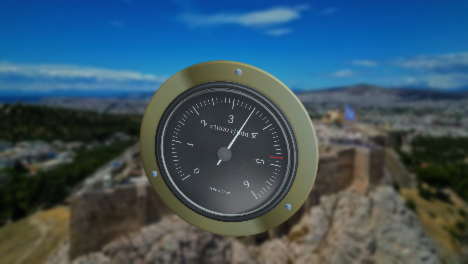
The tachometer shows 3500 rpm
